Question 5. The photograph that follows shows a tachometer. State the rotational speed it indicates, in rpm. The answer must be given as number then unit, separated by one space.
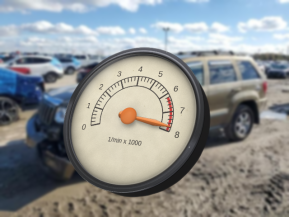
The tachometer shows 7800 rpm
